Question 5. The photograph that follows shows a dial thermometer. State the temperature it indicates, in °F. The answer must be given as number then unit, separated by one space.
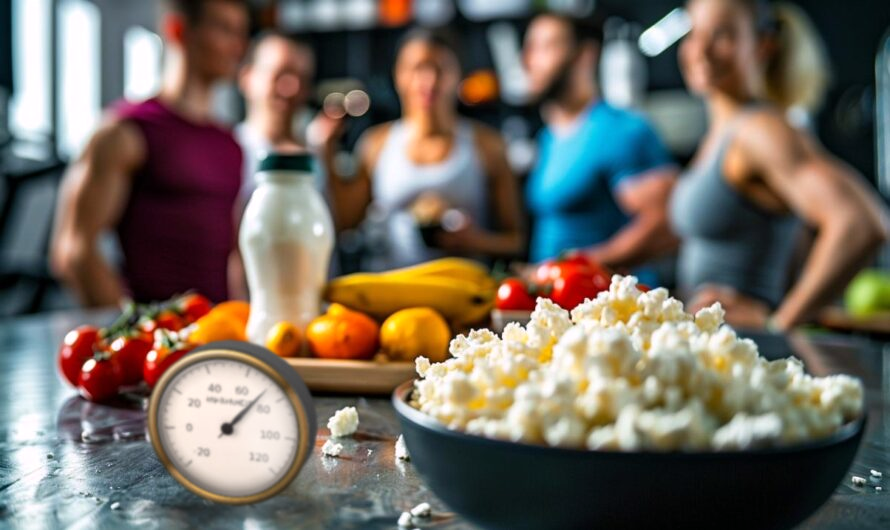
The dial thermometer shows 72 °F
